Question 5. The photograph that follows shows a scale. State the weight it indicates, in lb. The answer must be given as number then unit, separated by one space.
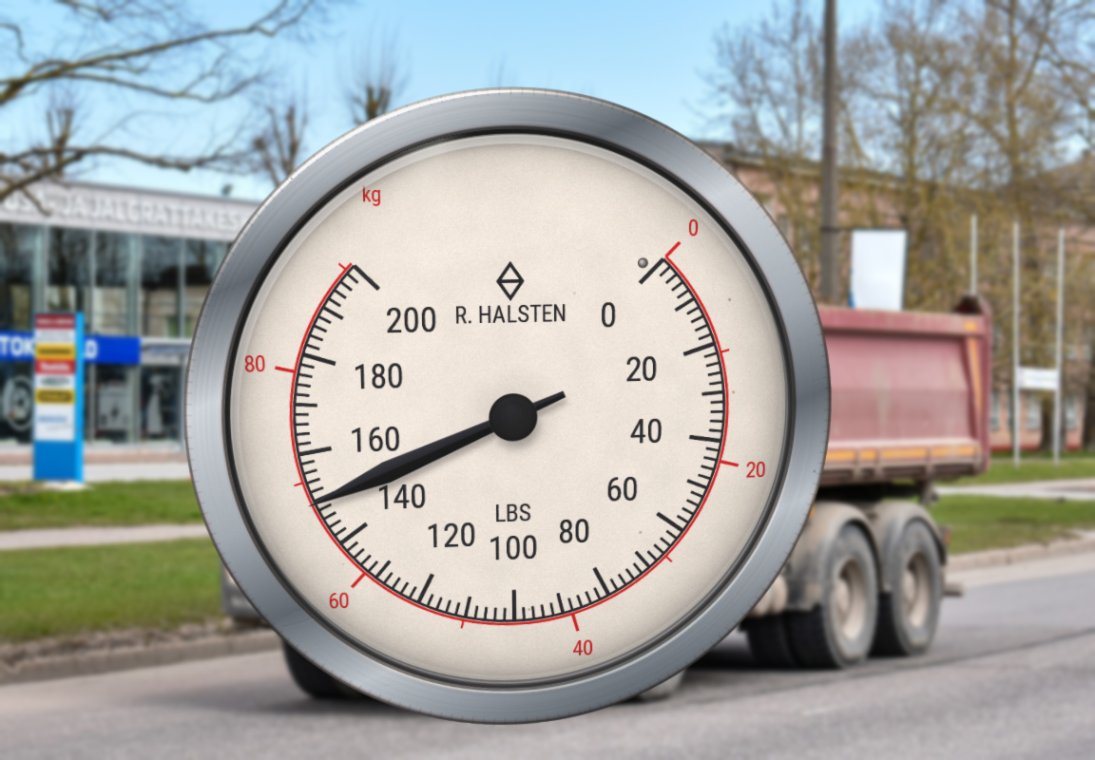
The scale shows 150 lb
